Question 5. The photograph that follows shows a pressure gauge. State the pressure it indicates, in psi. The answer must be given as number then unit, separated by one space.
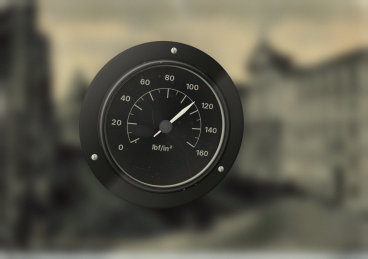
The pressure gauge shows 110 psi
